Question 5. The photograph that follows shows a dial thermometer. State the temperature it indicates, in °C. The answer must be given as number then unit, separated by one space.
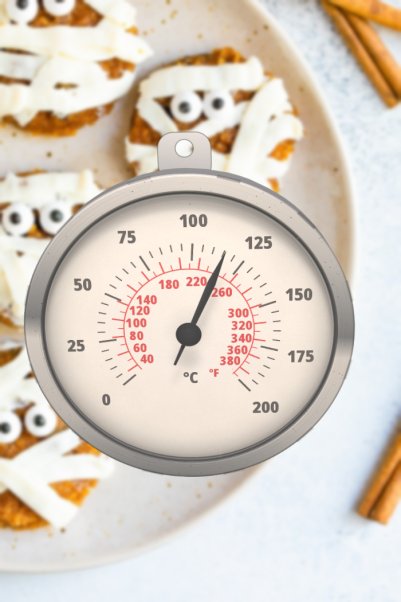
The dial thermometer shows 115 °C
